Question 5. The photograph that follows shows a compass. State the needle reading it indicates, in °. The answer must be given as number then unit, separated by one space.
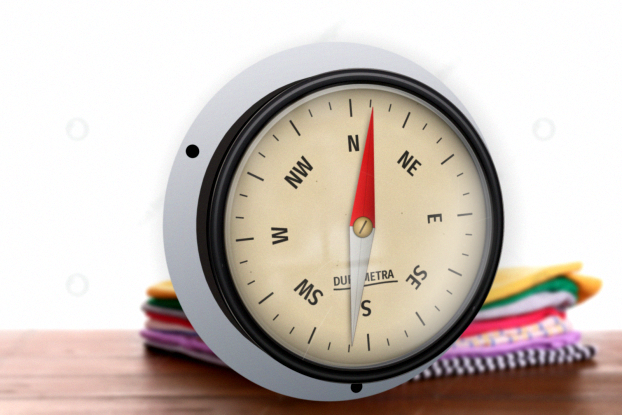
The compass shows 10 °
